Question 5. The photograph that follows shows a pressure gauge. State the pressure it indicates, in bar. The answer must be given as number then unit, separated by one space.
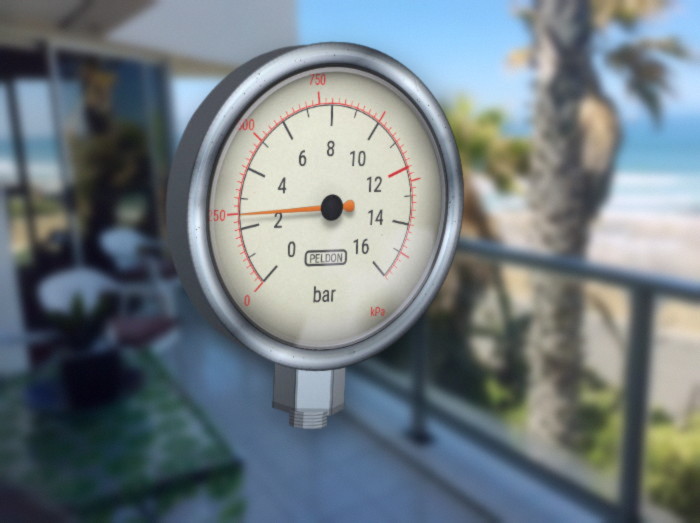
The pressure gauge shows 2.5 bar
